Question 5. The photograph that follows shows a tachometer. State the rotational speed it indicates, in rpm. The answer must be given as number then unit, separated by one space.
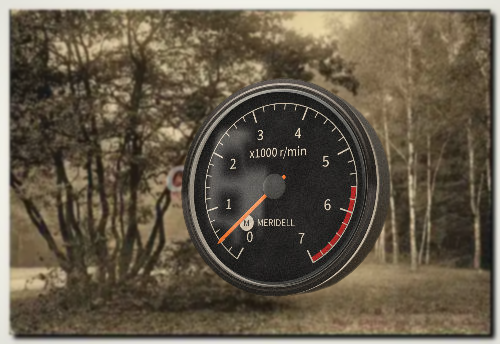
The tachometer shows 400 rpm
